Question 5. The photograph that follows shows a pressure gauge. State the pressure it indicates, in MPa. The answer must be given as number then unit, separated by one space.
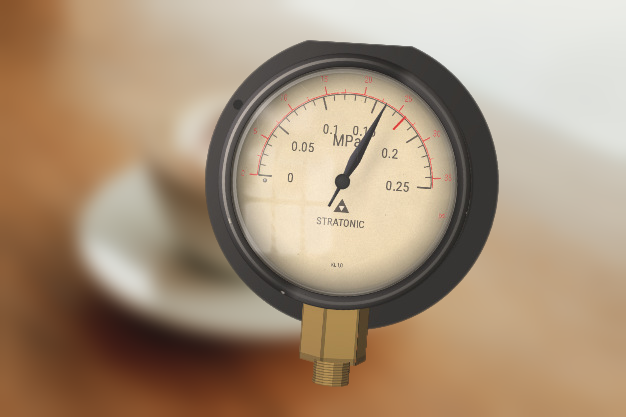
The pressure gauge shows 0.16 MPa
